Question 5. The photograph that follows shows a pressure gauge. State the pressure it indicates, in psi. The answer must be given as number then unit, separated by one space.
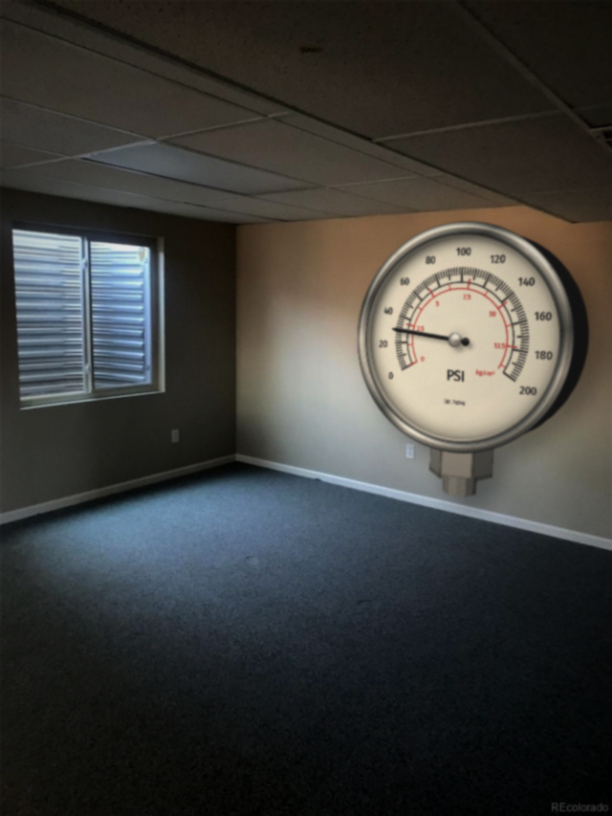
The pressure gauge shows 30 psi
